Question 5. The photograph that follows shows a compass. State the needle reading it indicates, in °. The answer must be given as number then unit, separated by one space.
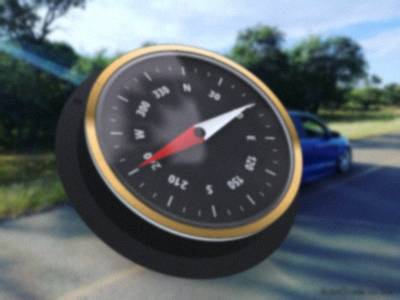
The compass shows 240 °
